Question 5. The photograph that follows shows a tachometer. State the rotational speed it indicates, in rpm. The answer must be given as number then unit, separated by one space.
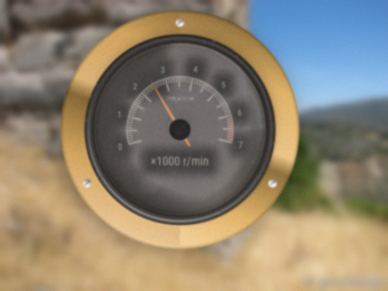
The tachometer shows 2500 rpm
